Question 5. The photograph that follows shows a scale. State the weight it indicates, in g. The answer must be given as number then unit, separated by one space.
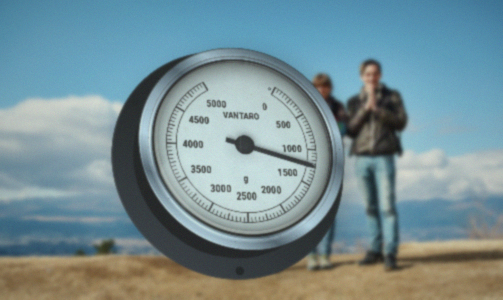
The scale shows 1250 g
